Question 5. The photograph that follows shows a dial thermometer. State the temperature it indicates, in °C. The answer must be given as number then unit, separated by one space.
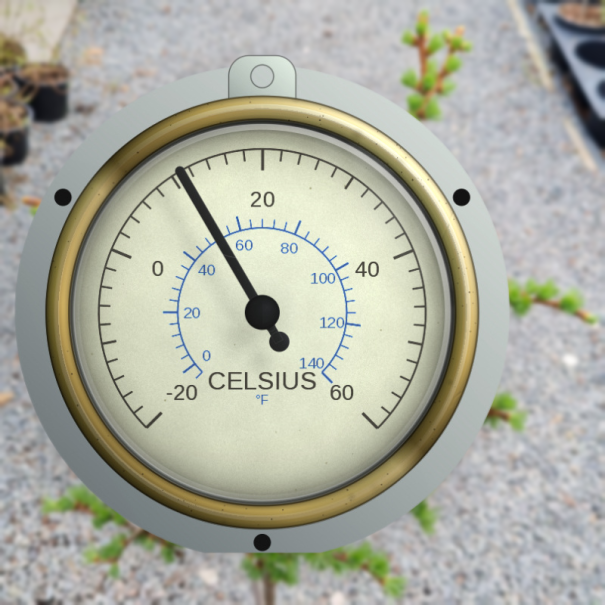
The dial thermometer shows 11 °C
